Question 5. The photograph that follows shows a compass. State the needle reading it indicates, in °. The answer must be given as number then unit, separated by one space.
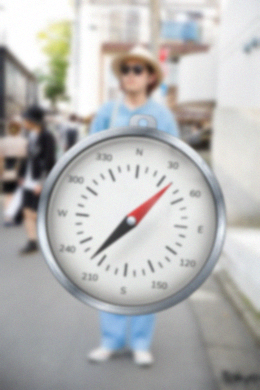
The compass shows 40 °
